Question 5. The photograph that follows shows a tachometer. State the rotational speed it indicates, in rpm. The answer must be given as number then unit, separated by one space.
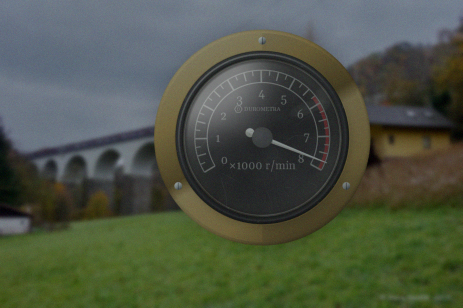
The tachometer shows 7750 rpm
